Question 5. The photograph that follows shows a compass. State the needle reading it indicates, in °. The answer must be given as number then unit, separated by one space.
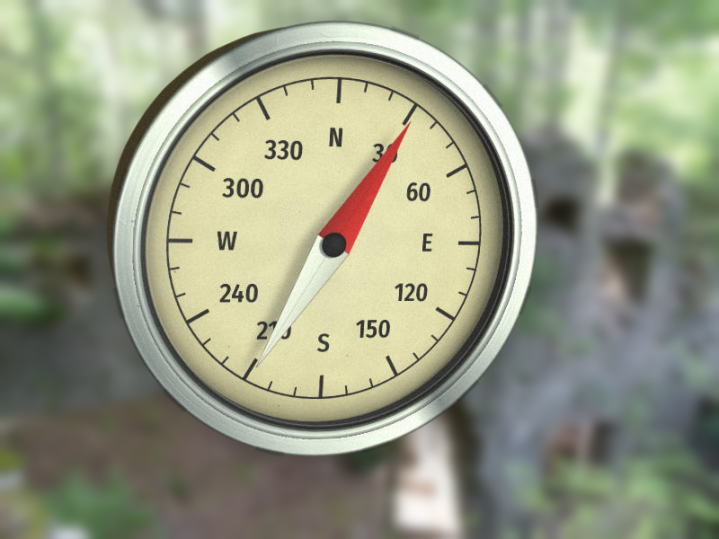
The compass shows 30 °
